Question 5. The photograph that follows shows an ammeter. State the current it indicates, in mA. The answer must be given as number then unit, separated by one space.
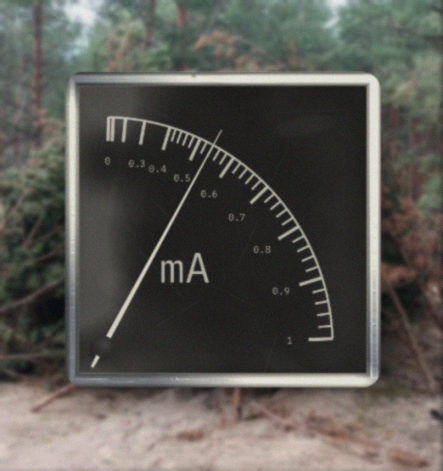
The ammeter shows 0.54 mA
